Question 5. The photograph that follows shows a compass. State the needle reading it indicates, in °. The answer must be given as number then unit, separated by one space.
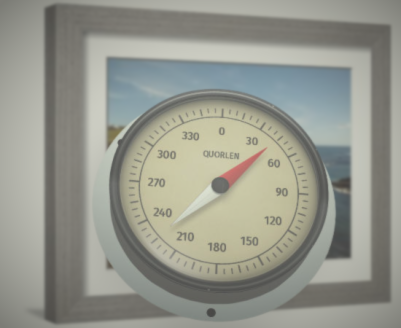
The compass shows 45 °
